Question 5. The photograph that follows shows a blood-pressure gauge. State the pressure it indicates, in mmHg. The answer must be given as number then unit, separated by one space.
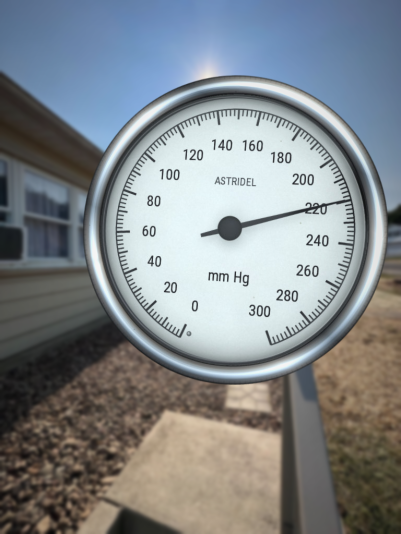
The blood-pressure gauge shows 220 mmHg
